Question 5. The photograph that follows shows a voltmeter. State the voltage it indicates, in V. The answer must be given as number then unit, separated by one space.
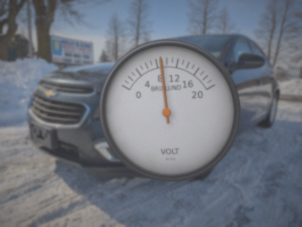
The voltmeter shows 9 V
